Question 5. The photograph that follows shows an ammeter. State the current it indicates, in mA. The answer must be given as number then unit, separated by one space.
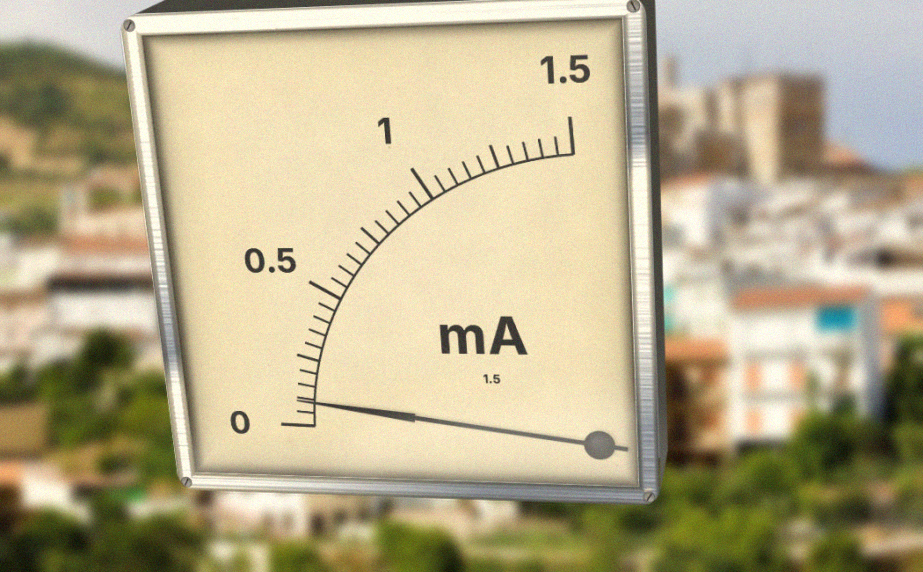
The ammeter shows 0.1 mA
